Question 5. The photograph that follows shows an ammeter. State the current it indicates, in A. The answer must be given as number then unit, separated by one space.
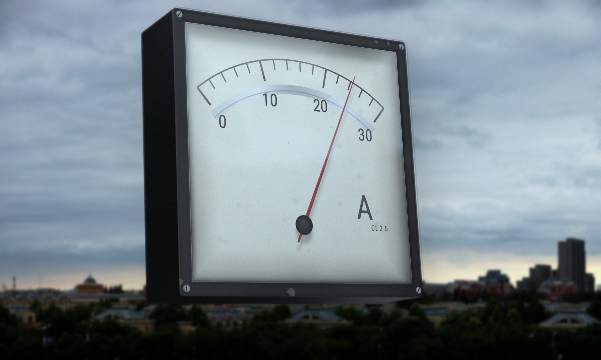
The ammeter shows 24 A
